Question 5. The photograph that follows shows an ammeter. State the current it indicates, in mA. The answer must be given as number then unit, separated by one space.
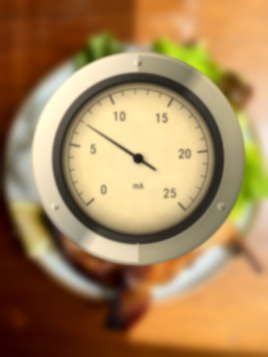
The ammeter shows 7 mA
